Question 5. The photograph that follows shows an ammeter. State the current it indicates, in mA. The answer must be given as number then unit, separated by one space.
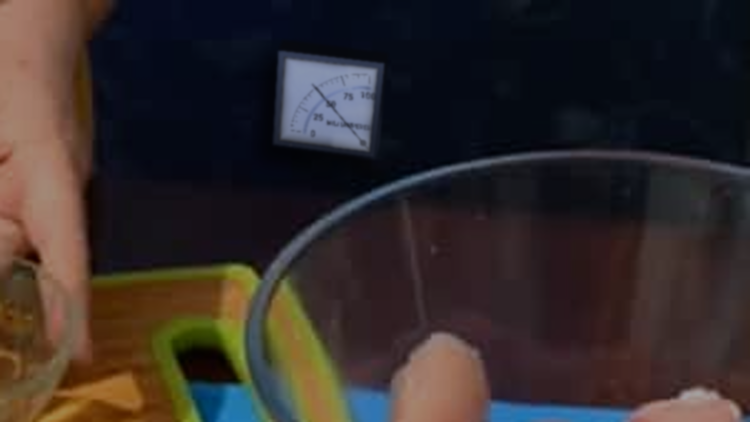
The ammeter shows 50 mA
